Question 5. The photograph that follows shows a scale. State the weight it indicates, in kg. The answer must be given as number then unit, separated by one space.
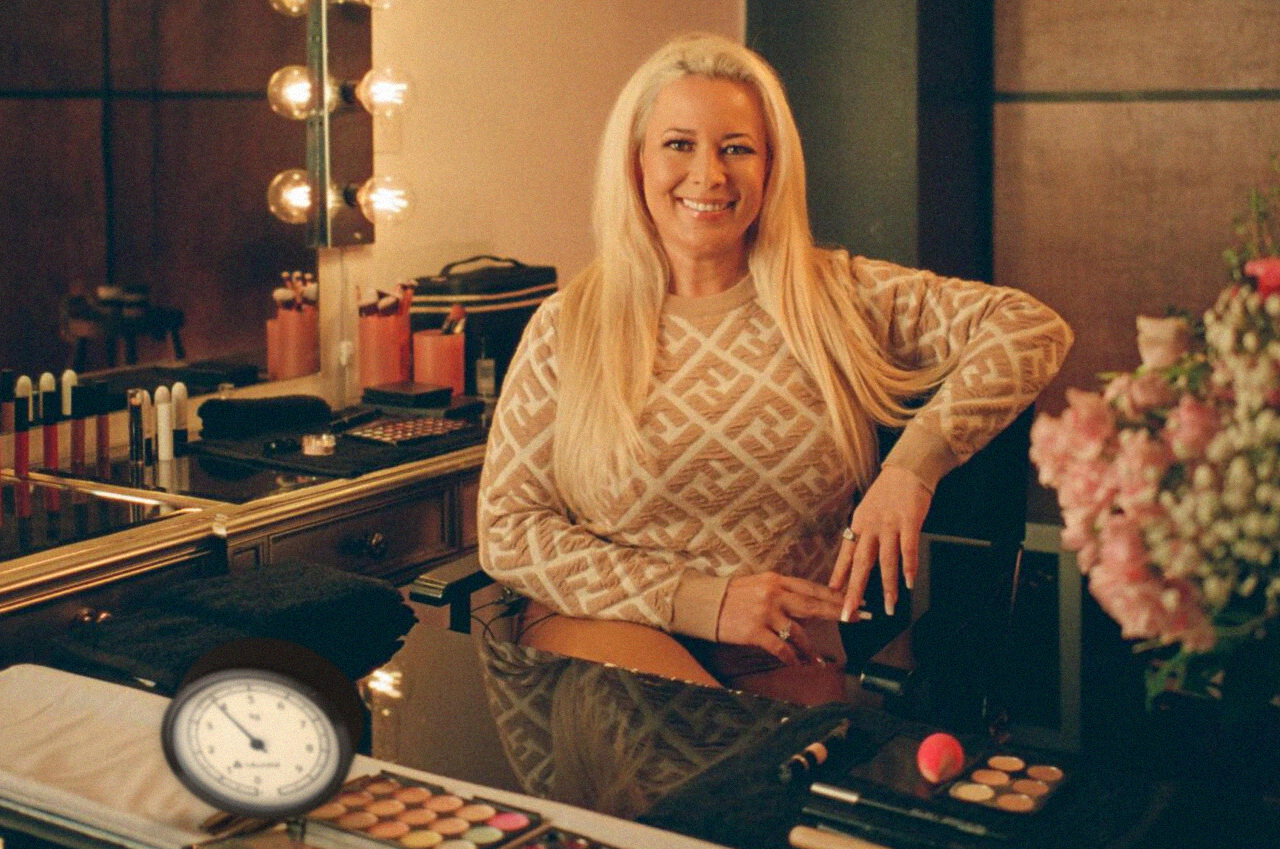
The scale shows 4 kg
